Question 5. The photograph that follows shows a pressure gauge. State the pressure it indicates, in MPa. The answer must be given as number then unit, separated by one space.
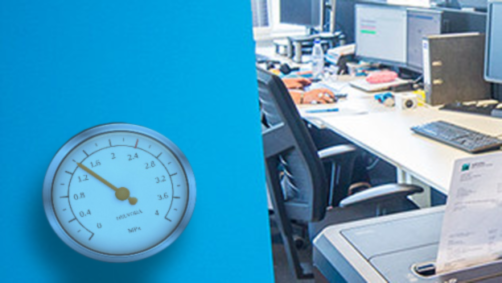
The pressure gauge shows 1.4 MPa
